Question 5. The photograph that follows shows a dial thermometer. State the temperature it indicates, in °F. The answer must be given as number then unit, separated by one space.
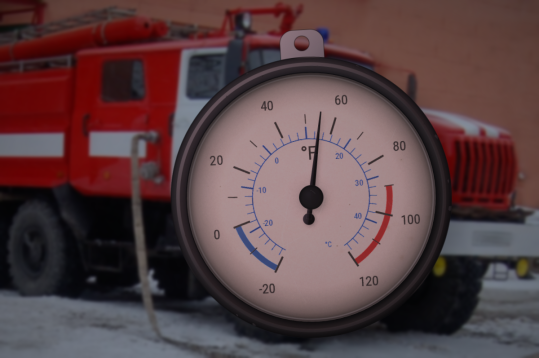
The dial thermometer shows 55 °F
